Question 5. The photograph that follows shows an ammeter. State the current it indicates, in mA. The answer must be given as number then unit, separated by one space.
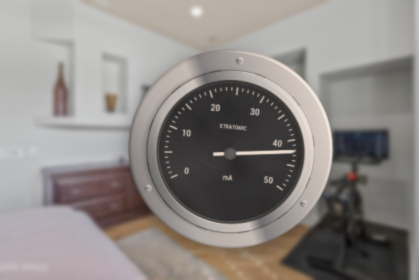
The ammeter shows 42 mA
